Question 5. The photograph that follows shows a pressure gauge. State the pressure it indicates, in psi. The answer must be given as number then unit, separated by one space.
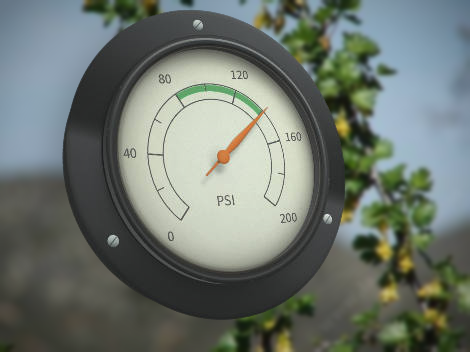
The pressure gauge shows 140 psi
